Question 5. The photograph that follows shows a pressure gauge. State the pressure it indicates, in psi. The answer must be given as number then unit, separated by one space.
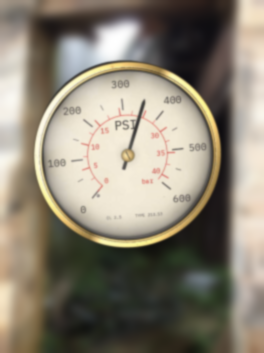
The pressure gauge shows 350 psi
